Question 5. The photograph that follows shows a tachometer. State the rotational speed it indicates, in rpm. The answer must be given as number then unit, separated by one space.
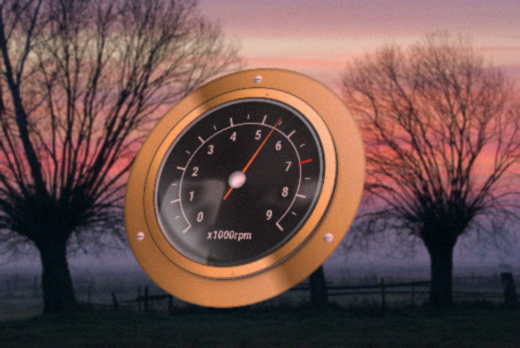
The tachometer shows 5500 rpm
